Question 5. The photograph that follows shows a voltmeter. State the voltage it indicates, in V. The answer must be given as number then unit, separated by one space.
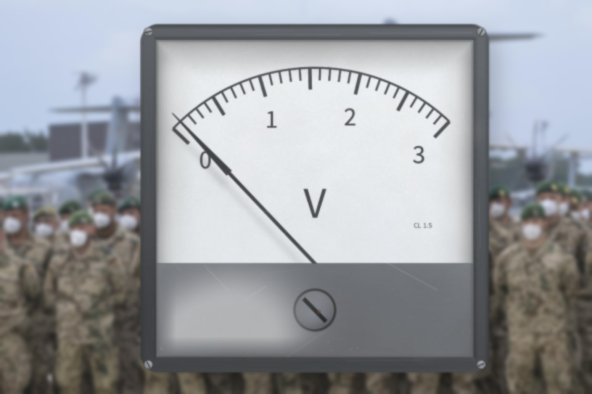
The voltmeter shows 0.1 V
